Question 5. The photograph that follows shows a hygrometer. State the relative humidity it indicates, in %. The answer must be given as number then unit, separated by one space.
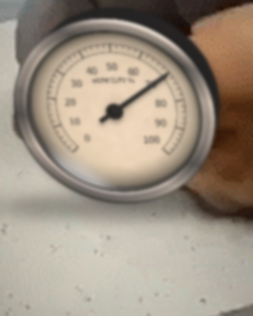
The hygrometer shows 70 %
